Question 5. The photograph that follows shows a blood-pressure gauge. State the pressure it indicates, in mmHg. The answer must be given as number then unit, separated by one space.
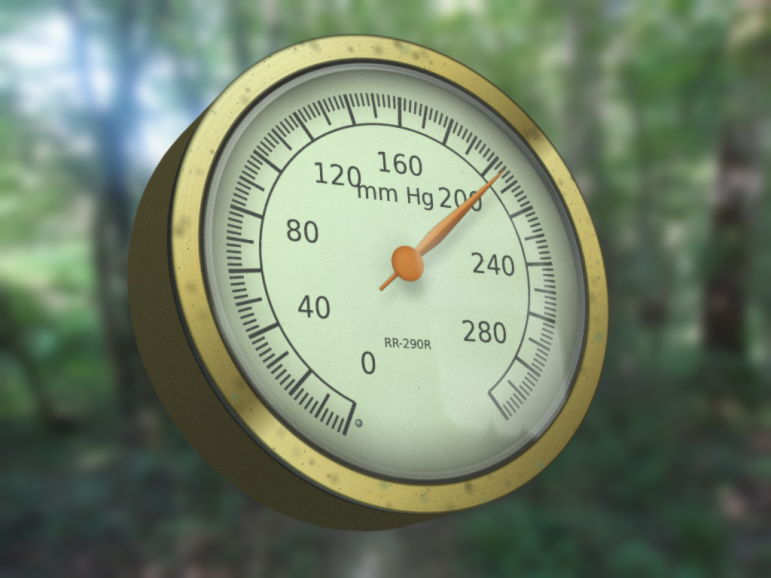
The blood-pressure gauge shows 204 mmHg
